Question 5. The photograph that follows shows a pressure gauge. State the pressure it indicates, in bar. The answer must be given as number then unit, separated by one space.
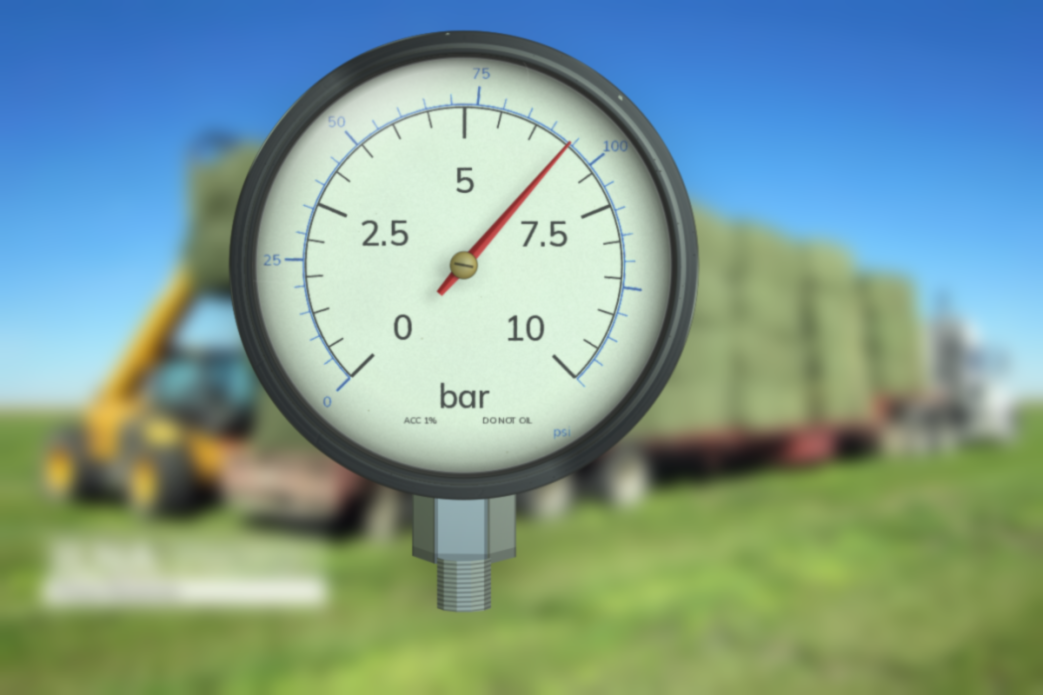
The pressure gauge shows 6.5 bar
